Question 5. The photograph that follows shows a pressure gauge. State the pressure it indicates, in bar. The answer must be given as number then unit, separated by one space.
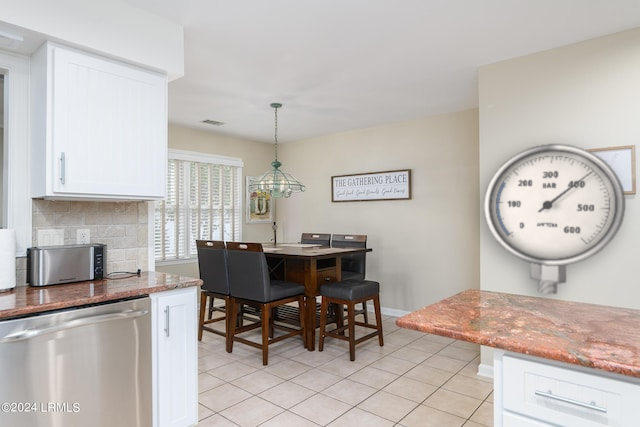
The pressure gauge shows 400 bar
